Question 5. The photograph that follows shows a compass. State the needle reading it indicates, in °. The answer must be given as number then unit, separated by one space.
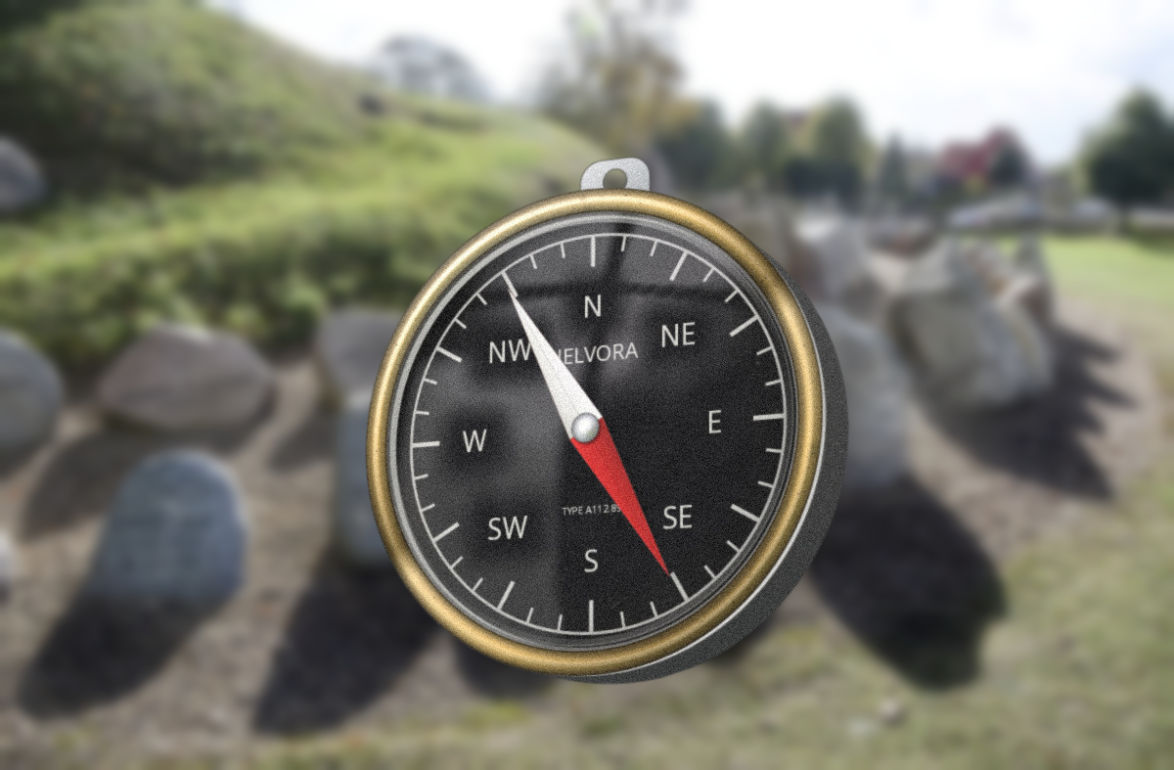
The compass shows 150 °
